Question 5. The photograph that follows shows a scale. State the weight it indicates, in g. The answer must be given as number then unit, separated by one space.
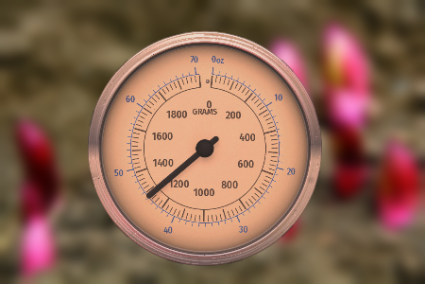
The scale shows 1280 g
